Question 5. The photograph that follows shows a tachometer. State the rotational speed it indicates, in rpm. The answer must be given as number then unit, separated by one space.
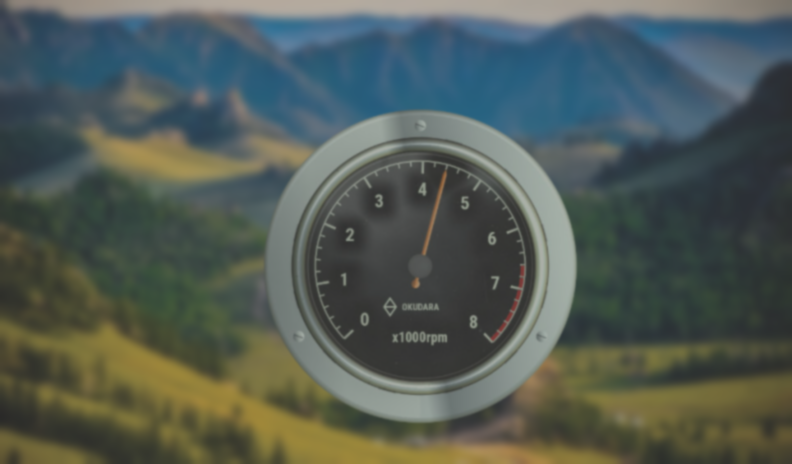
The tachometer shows 4400 rpm
